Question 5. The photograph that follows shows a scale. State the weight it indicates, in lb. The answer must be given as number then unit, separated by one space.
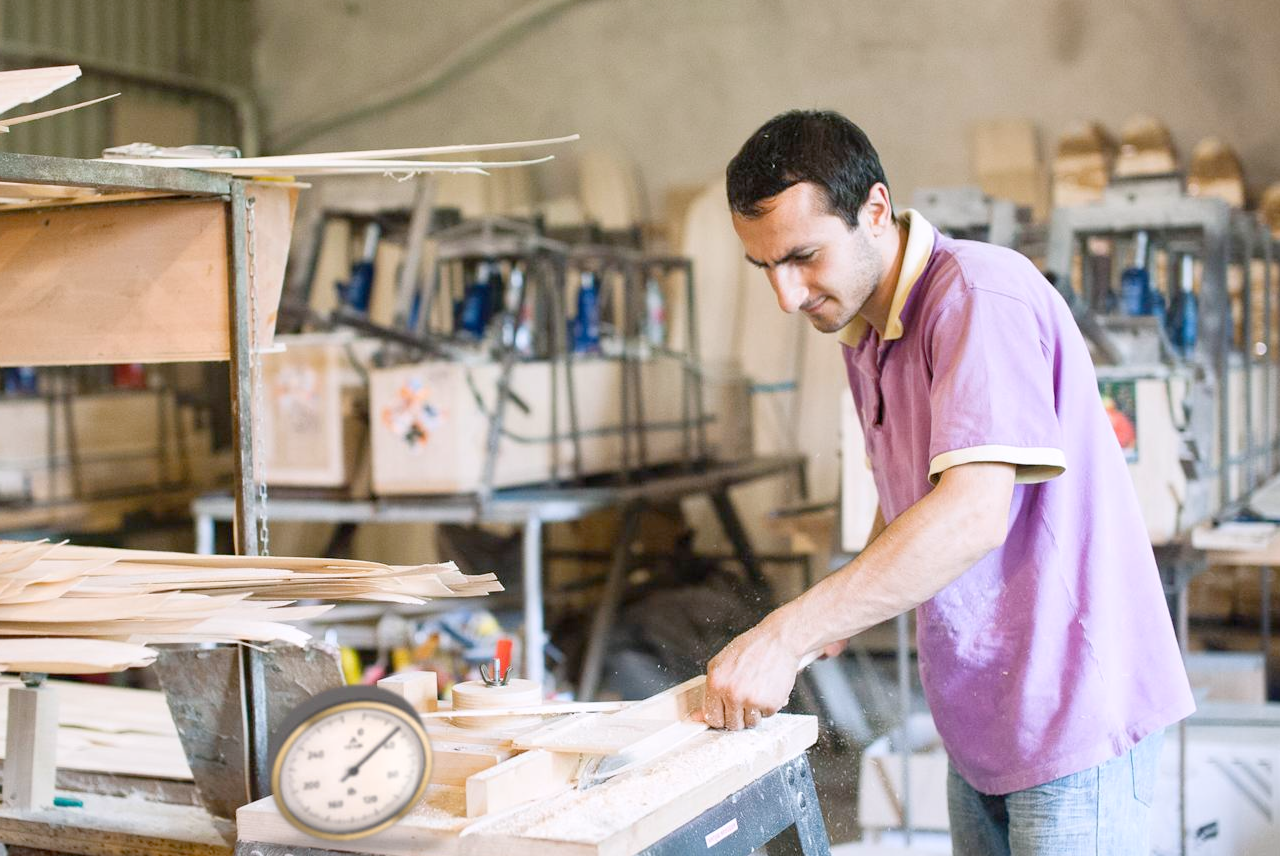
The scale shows 30 lb
